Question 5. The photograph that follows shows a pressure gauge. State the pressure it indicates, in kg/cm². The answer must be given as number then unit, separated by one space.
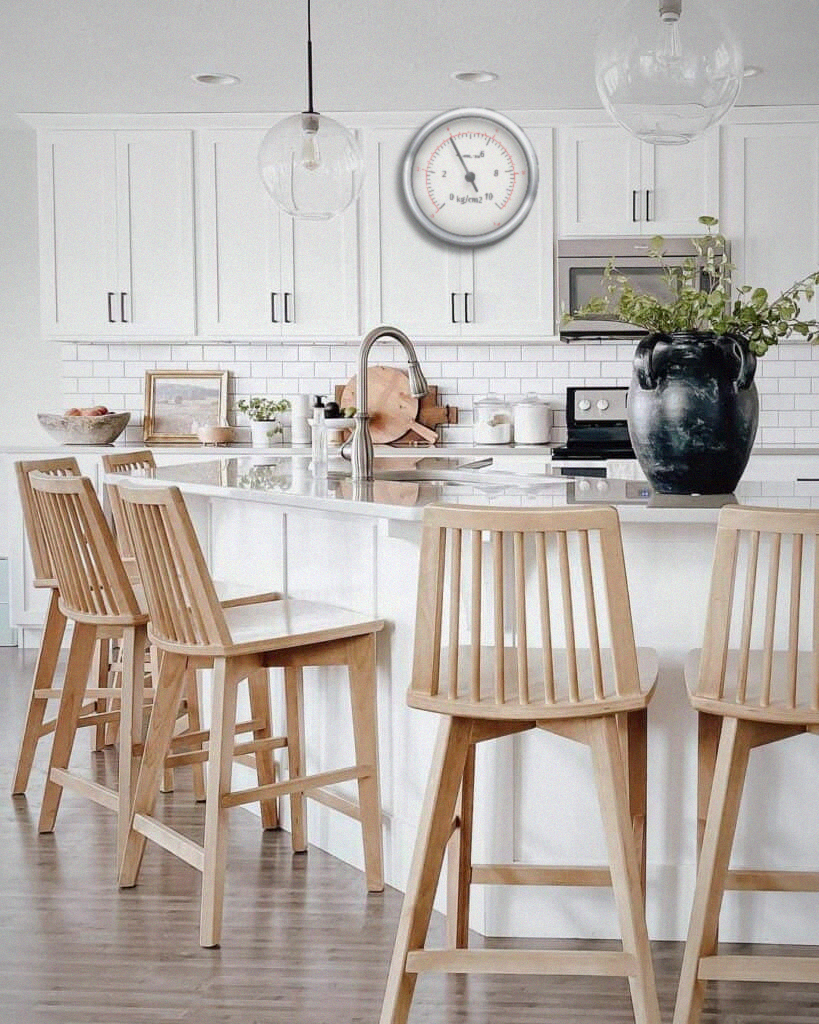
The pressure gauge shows 4 kg/cm²
